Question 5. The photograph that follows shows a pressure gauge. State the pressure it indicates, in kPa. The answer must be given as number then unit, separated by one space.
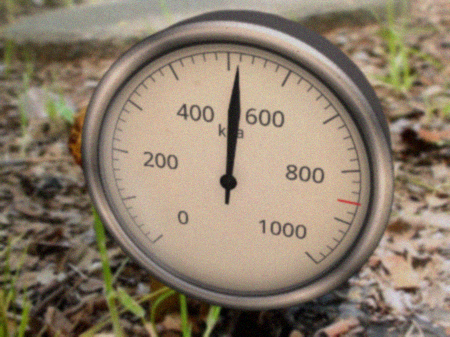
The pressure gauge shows 520 kPa
